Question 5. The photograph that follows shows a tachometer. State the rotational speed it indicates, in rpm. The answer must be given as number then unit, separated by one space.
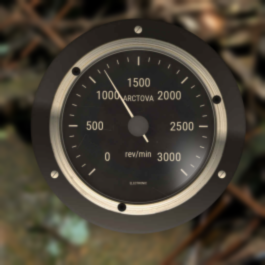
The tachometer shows 1150 rpm
